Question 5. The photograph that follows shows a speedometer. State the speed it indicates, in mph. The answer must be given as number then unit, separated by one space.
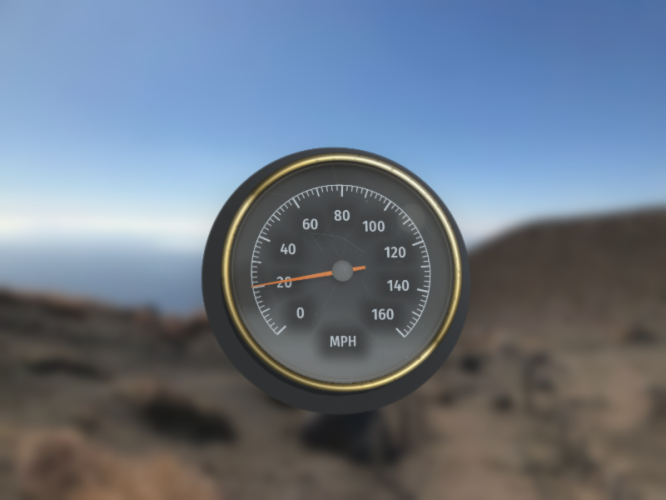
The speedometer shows 20 mph
